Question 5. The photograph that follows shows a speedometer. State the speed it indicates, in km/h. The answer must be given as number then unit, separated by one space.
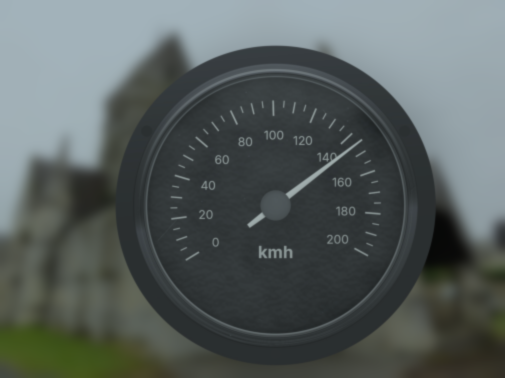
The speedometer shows 145 km/h
